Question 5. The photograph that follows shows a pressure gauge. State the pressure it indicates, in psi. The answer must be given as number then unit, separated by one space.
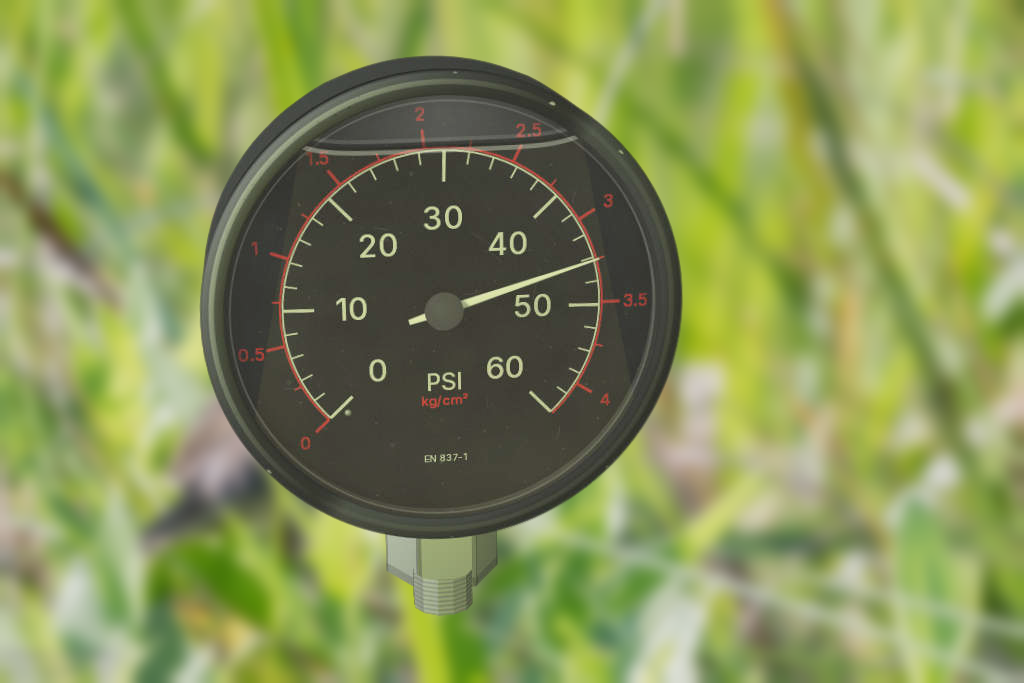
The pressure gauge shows 46 psi
